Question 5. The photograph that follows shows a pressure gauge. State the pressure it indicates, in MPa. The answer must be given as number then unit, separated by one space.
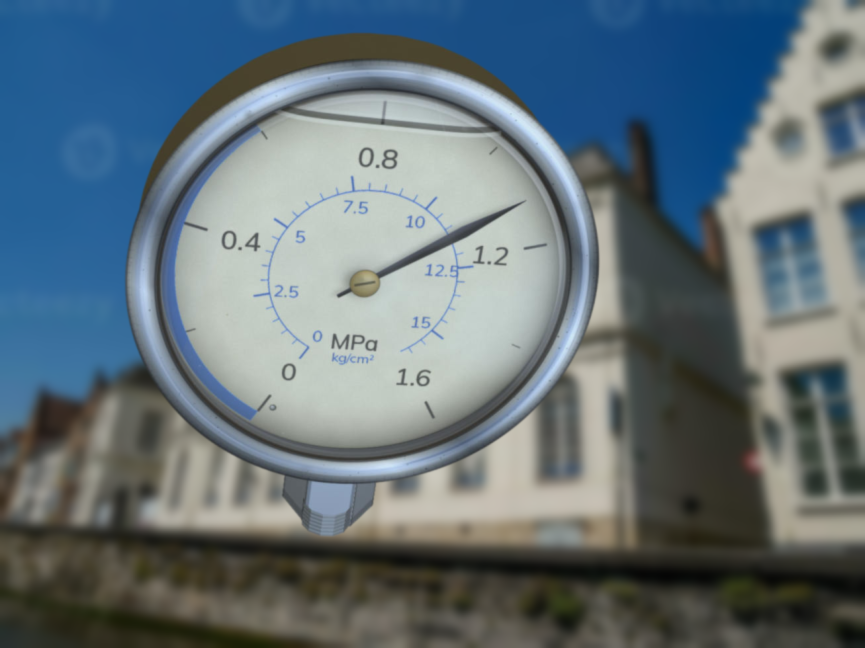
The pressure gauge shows 1.1 MPa
